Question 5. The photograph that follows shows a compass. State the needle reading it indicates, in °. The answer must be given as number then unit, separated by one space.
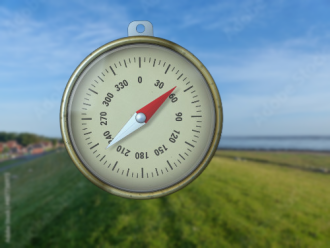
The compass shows 50 °
